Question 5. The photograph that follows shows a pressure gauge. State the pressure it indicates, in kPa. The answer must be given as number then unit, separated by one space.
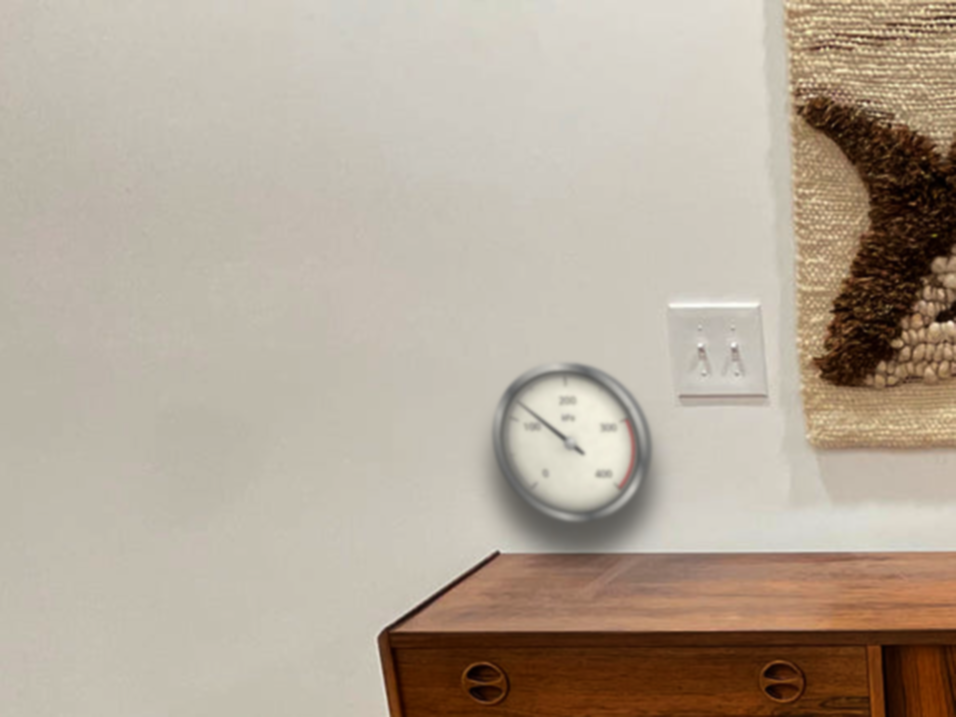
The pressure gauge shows 125 kPa
